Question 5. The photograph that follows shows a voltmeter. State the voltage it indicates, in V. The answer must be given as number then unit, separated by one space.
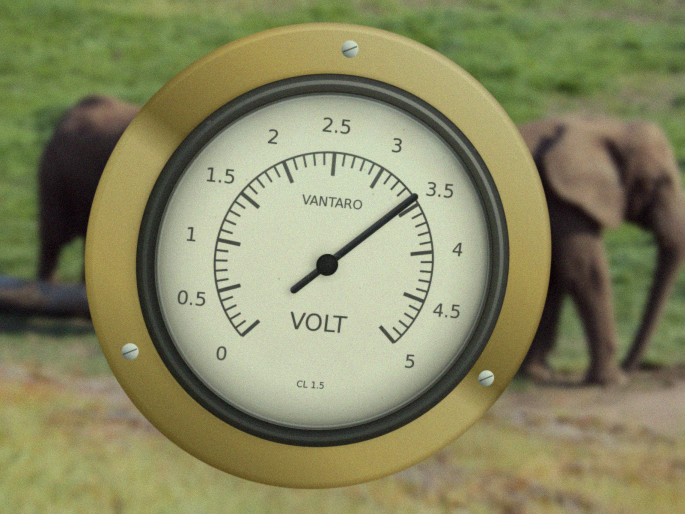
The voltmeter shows 3.4 V
